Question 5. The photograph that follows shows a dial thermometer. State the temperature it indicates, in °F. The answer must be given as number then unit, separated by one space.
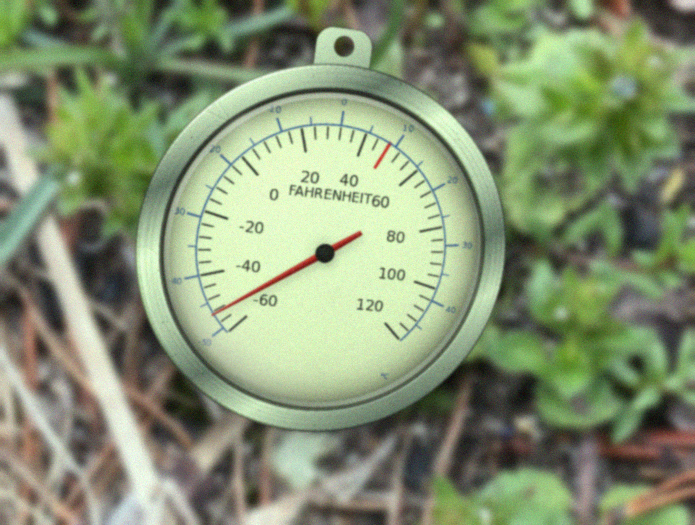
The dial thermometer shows -52 °F
